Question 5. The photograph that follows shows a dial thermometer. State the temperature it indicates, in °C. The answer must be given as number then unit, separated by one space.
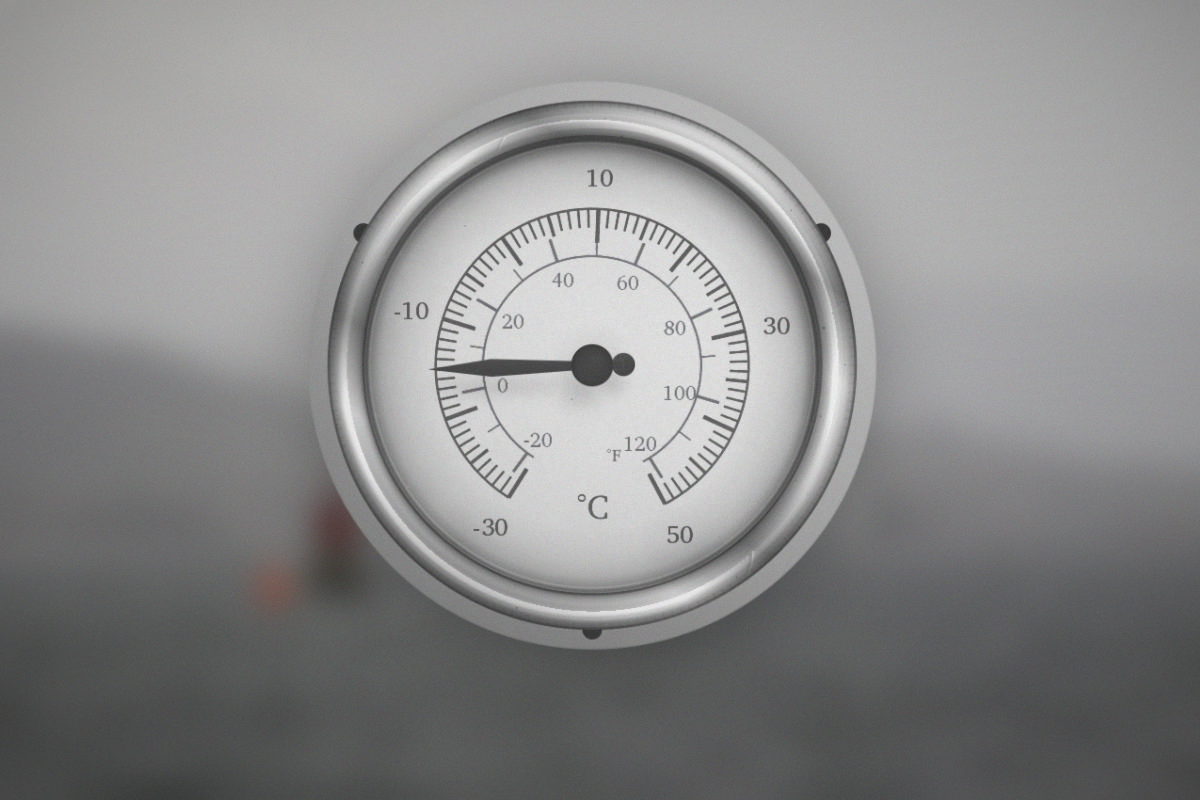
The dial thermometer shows -15 °C
